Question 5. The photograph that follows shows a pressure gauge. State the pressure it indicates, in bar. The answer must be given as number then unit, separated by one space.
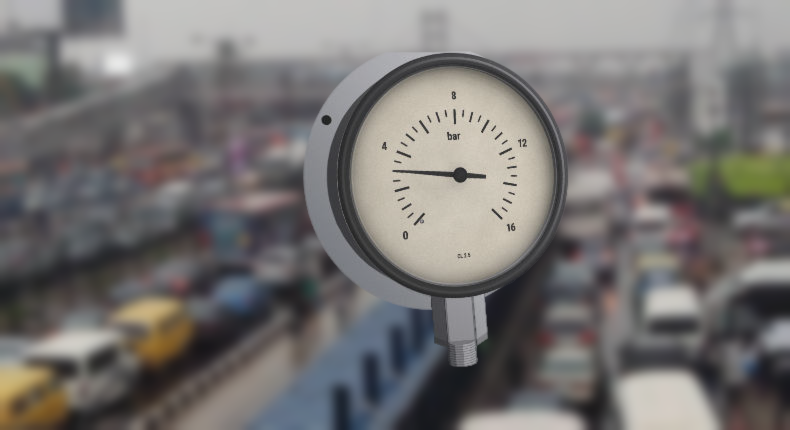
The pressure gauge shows 3 bar
